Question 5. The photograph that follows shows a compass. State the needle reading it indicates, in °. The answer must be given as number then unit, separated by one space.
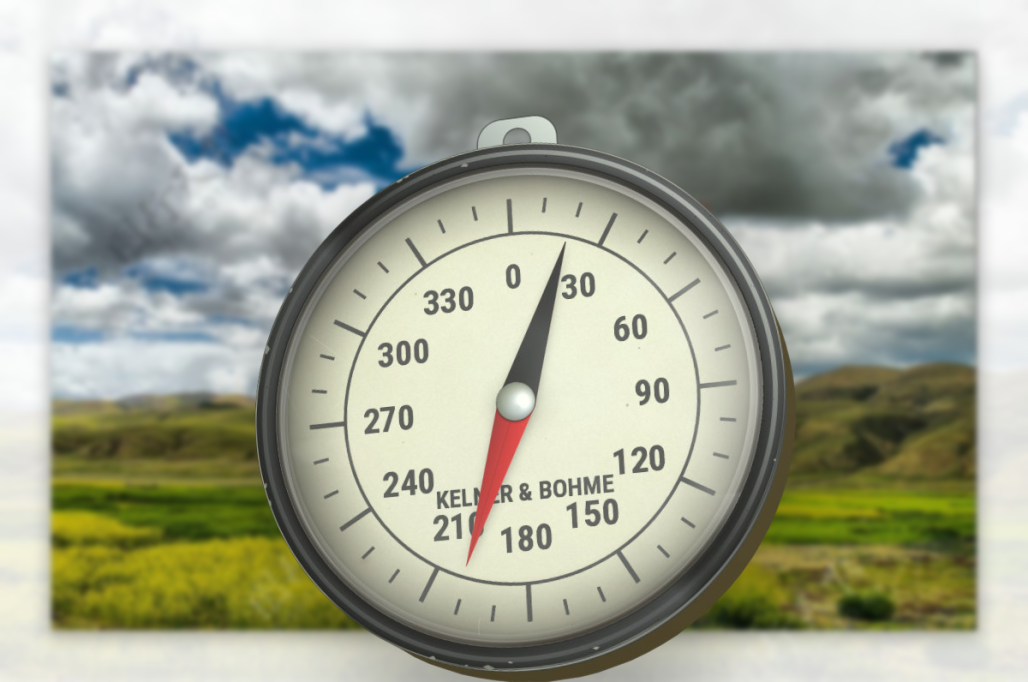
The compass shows 200 °
